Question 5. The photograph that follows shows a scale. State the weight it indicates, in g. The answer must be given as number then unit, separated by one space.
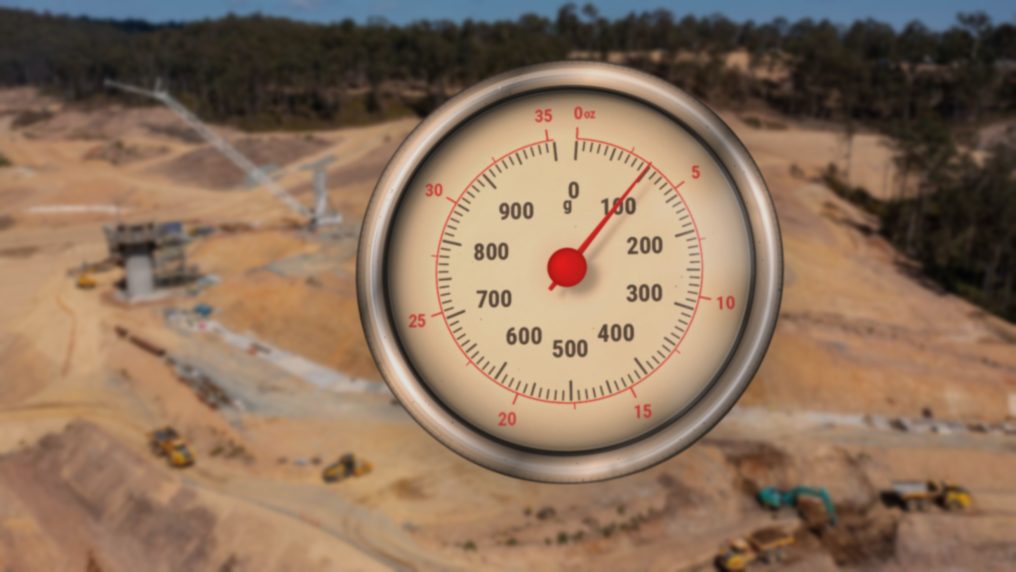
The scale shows 100 g
